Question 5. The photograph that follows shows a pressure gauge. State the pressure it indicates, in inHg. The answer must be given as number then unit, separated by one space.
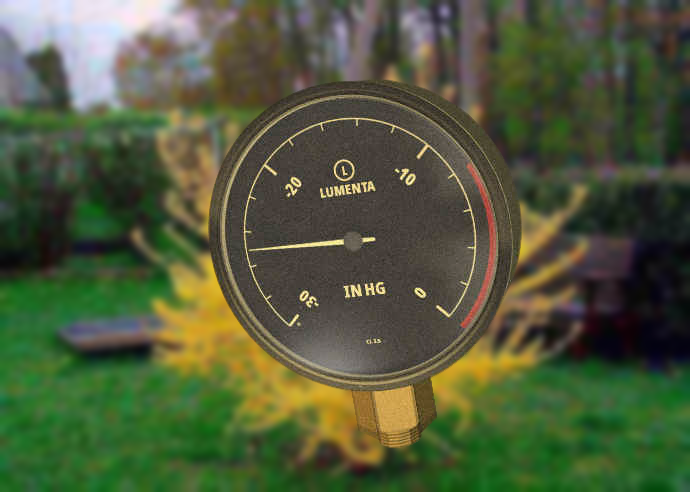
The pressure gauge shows -25 inHg
